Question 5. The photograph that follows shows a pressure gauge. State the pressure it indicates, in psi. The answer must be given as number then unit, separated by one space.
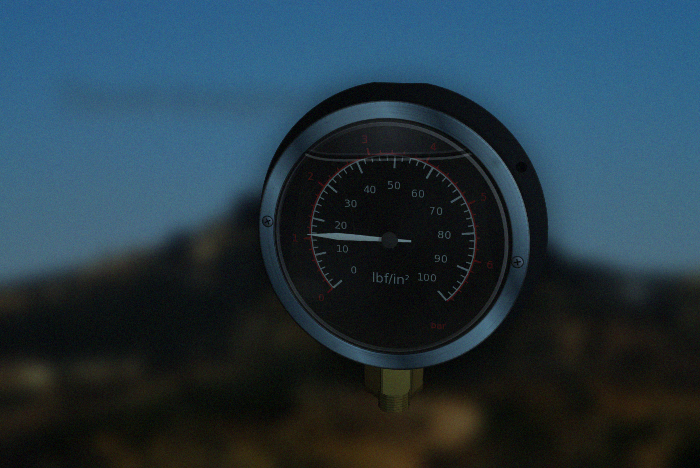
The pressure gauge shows 16 psi
